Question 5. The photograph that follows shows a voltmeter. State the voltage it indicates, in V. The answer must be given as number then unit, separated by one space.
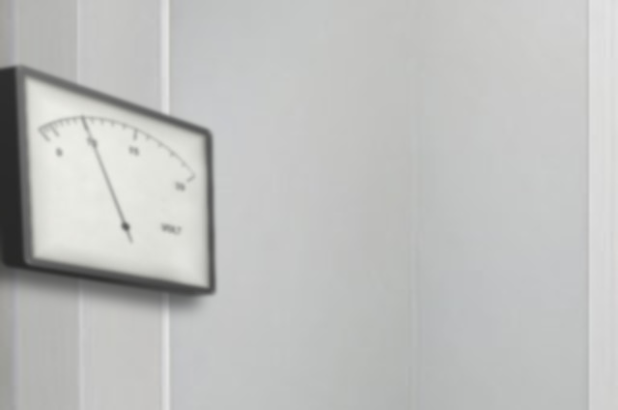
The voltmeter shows 10 V
